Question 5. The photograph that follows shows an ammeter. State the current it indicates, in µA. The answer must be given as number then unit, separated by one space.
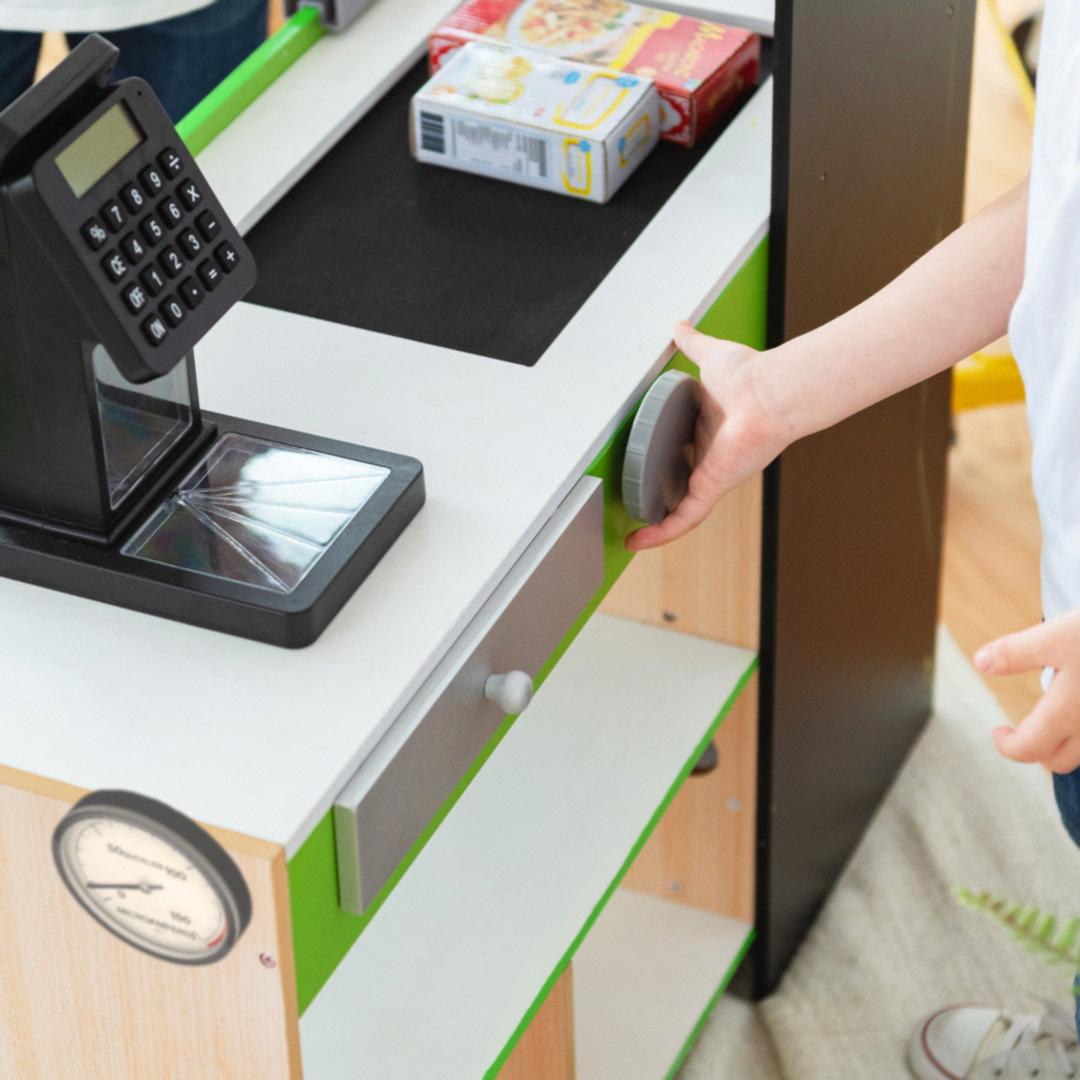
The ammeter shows 10 µA
